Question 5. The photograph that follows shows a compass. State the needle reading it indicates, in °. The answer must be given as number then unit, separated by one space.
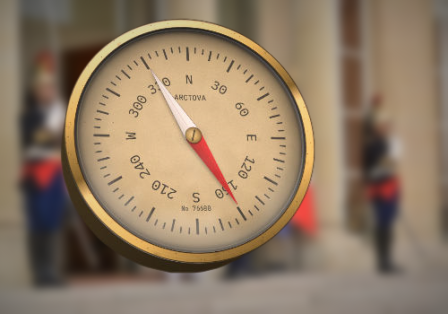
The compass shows 150 °
